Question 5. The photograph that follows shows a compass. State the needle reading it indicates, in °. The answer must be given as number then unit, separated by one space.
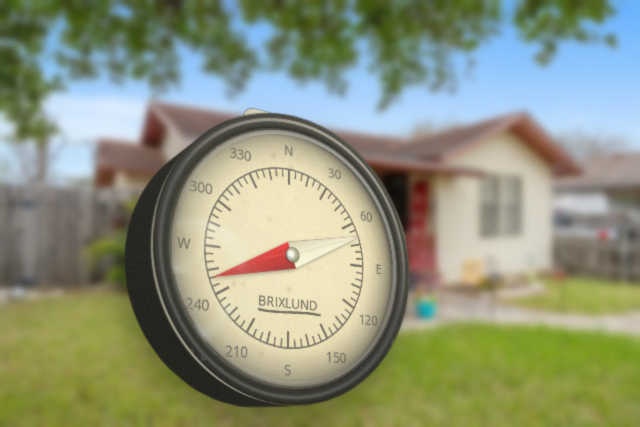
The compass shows 250 °
